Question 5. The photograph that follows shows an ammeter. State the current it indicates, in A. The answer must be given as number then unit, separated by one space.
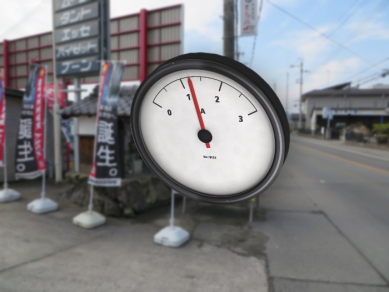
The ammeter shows 1.25 A
